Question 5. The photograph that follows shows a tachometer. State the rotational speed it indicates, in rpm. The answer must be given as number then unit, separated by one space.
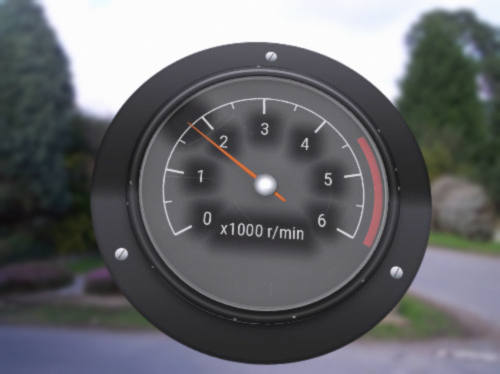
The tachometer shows 1750 rpm
